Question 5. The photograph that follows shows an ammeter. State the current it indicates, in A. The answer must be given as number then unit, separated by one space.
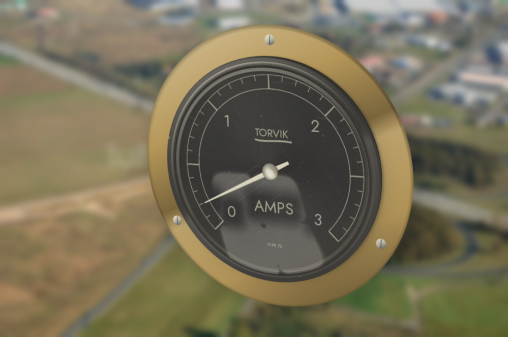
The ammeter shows 0.2 A
